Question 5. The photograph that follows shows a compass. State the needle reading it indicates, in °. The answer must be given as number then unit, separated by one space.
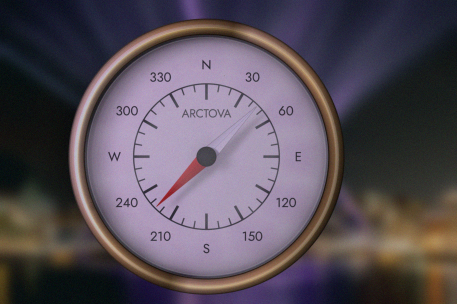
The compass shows 225 °
